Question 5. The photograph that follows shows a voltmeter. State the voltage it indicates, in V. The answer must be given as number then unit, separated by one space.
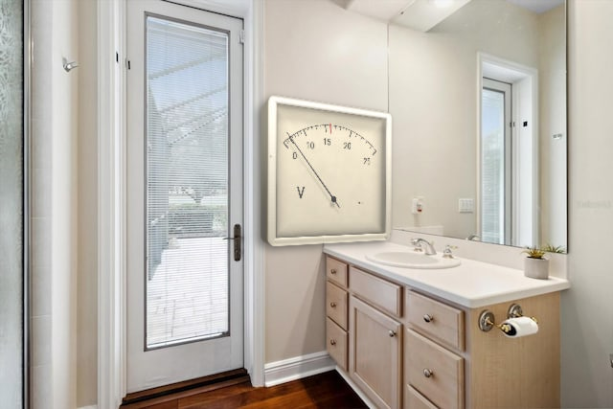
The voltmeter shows 5 V
